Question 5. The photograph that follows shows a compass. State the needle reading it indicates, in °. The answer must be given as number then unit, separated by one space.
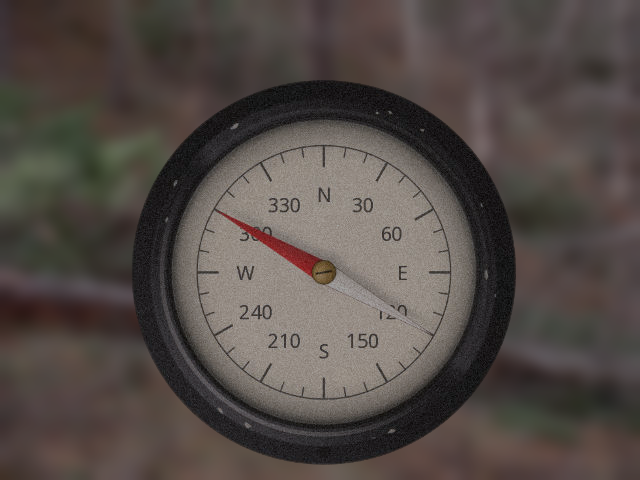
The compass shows 300 °
